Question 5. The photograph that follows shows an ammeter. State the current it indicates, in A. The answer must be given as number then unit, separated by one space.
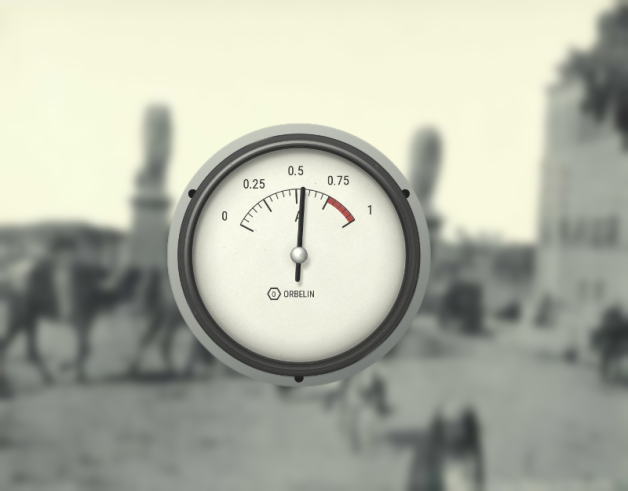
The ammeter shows 0.55 A
